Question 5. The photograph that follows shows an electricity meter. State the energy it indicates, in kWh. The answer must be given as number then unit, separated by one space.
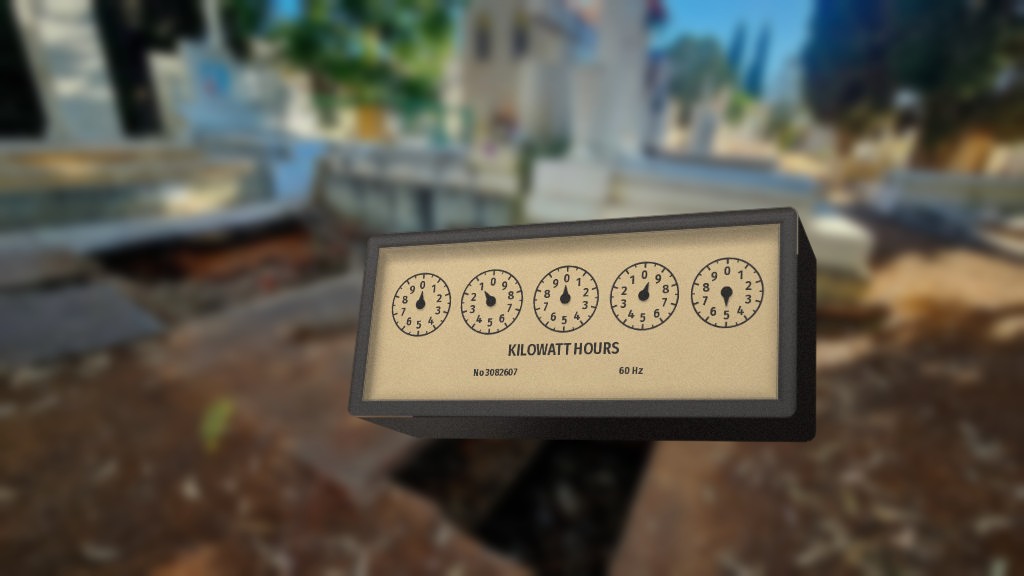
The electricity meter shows 995 kWh
